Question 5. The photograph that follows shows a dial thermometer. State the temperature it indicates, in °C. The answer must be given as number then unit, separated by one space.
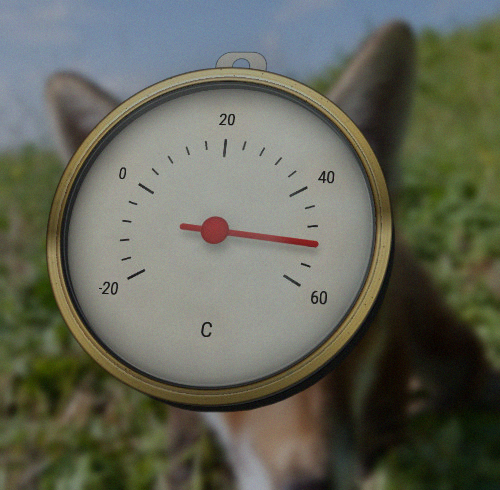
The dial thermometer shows 52 °C
